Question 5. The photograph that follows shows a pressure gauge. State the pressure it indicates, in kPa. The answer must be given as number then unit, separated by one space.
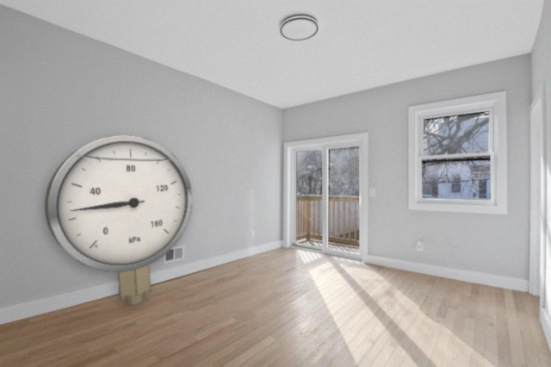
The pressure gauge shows 25 kPa
